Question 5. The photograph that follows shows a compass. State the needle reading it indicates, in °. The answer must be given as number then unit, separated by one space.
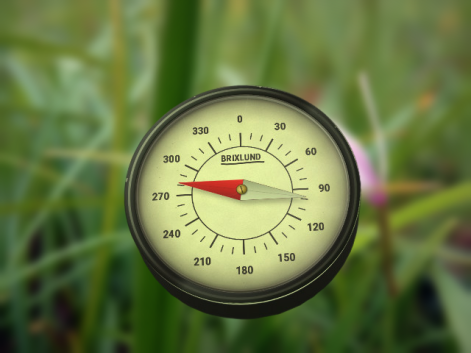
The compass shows 280 °
